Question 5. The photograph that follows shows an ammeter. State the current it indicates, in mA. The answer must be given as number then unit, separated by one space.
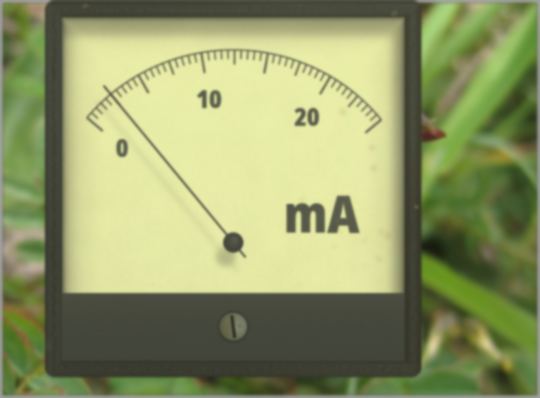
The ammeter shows 2.5 mA
